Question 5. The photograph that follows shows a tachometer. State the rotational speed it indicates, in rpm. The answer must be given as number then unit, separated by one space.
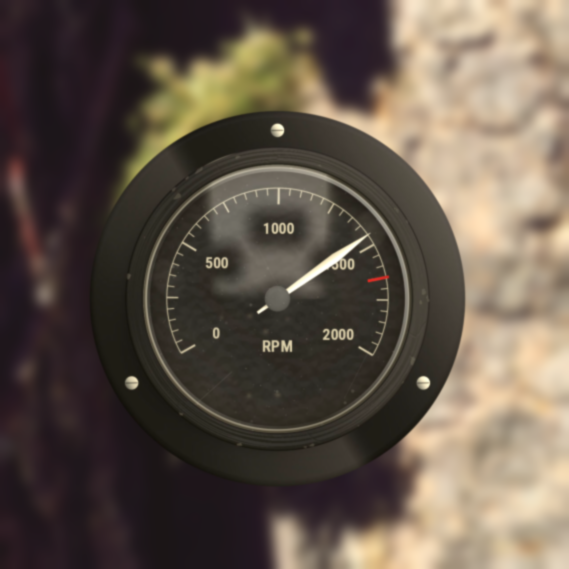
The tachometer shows 1450 rpm
